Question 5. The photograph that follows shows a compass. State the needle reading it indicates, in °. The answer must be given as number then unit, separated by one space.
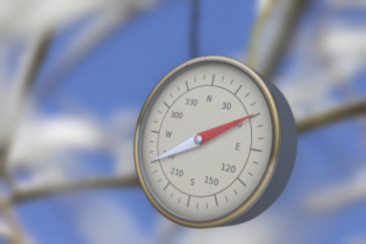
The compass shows 60 °
